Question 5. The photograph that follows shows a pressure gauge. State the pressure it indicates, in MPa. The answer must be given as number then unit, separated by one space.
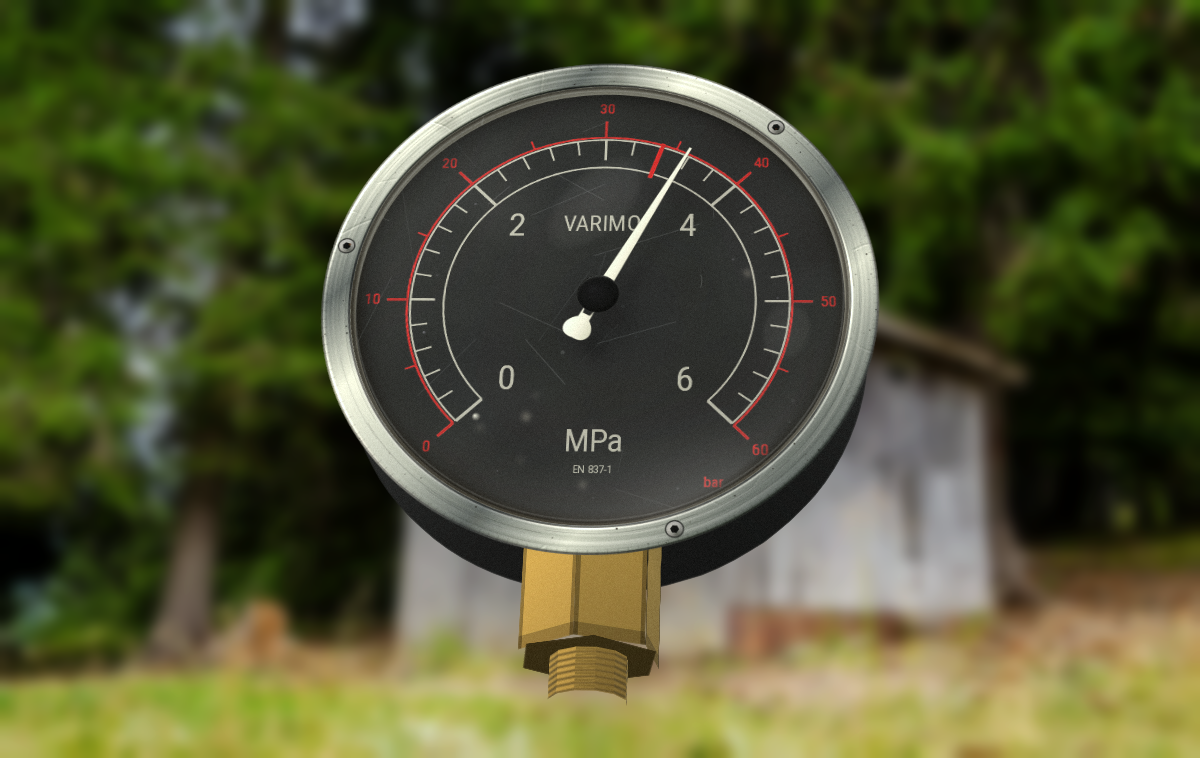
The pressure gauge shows 3.6 MPa
